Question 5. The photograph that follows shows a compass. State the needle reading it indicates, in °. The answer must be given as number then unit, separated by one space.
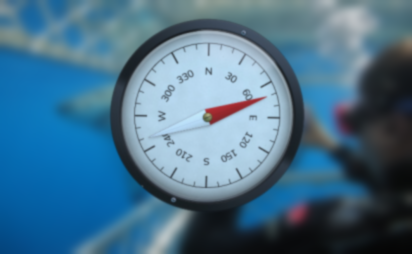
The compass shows 70 °
